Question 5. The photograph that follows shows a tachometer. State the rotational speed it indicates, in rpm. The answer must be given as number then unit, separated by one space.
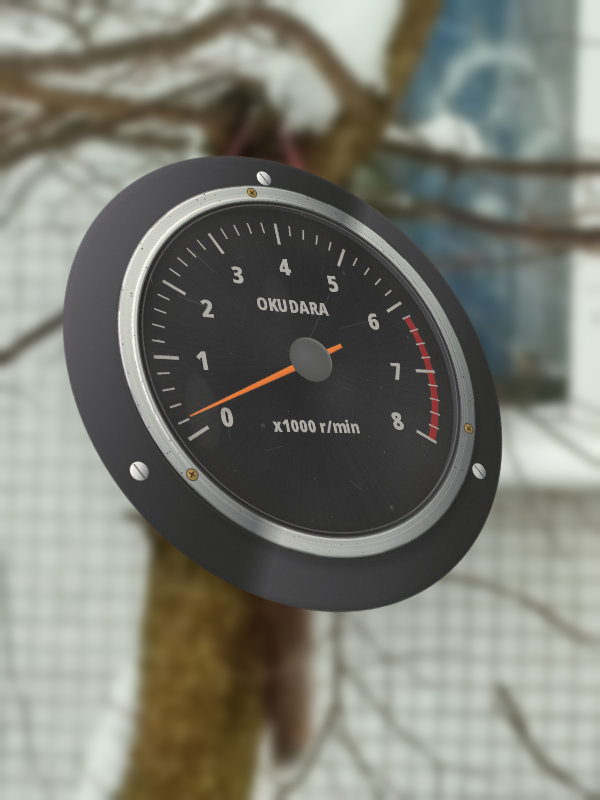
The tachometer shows 200 rpm
